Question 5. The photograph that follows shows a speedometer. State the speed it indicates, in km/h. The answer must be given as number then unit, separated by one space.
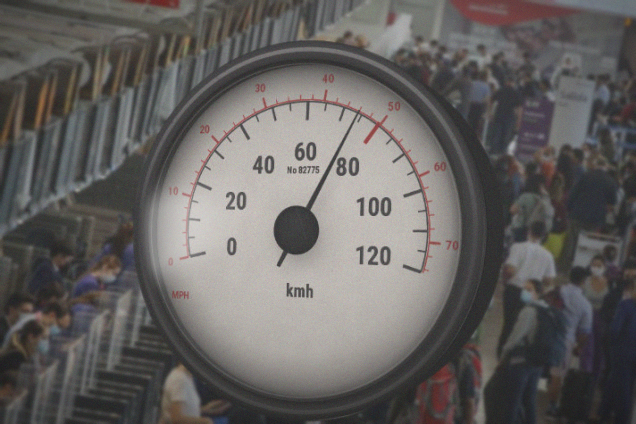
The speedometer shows 75 km/h
